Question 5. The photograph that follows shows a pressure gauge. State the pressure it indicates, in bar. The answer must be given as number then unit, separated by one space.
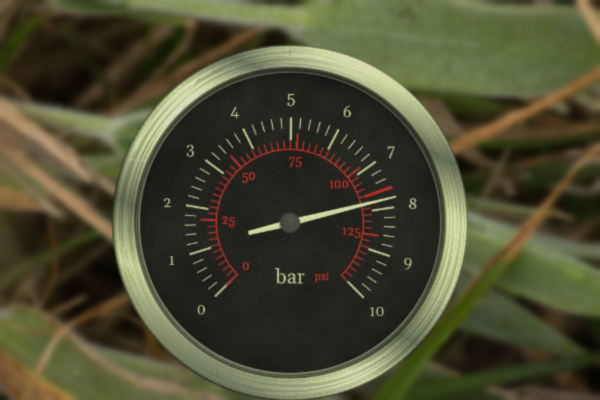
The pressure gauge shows 7.8 bar
